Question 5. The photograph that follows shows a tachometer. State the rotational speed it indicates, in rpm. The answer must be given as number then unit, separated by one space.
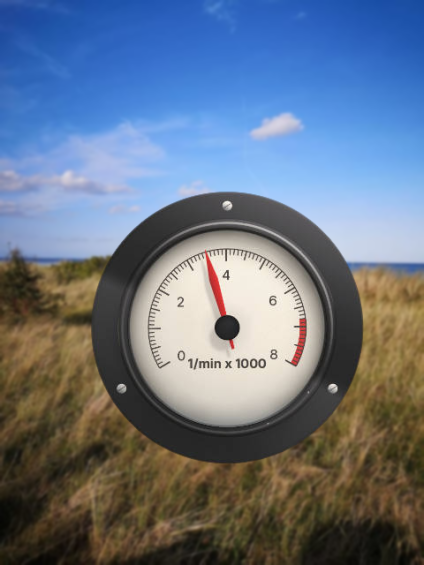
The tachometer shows 3500 rpm
